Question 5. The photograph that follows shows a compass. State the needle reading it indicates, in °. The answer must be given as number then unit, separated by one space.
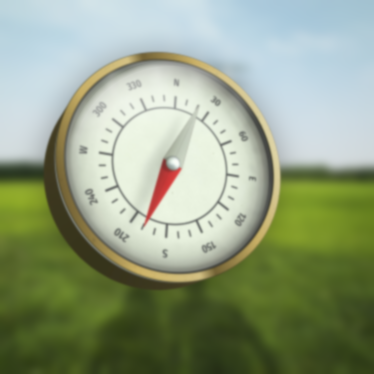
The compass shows 200 °
